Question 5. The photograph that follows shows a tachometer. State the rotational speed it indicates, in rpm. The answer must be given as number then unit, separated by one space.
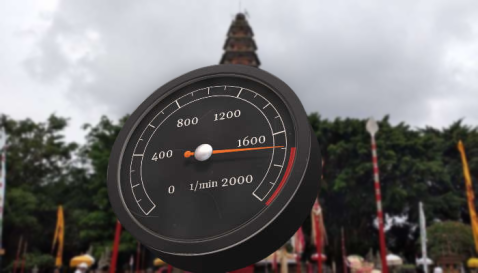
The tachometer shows 1700 rpm
